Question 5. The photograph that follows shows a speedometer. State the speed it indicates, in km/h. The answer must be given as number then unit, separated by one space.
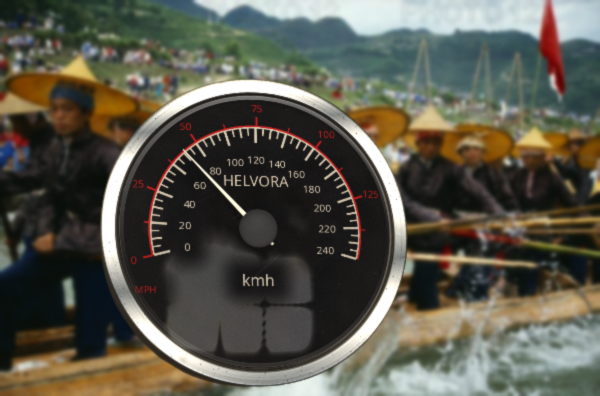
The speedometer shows 70 km/h
